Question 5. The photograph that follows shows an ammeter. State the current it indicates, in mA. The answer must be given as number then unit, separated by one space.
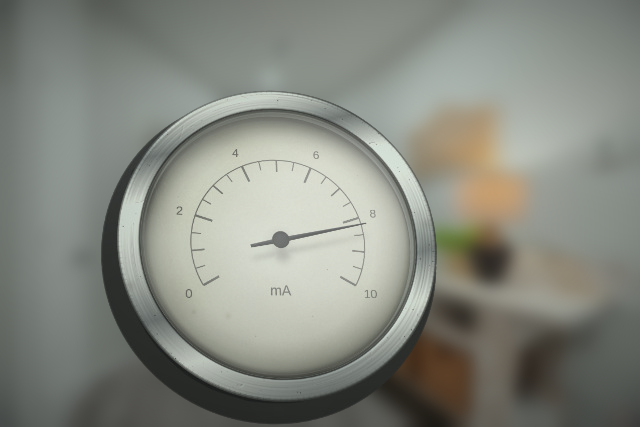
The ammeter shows 8.25 mA
